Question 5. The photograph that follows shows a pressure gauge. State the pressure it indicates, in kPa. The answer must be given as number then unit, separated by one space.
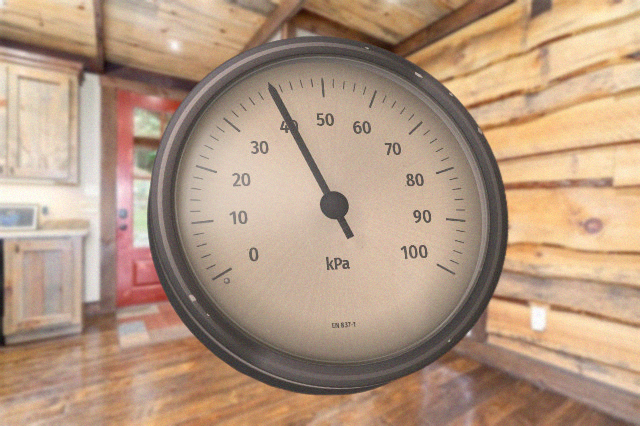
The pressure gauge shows 40 kPa
